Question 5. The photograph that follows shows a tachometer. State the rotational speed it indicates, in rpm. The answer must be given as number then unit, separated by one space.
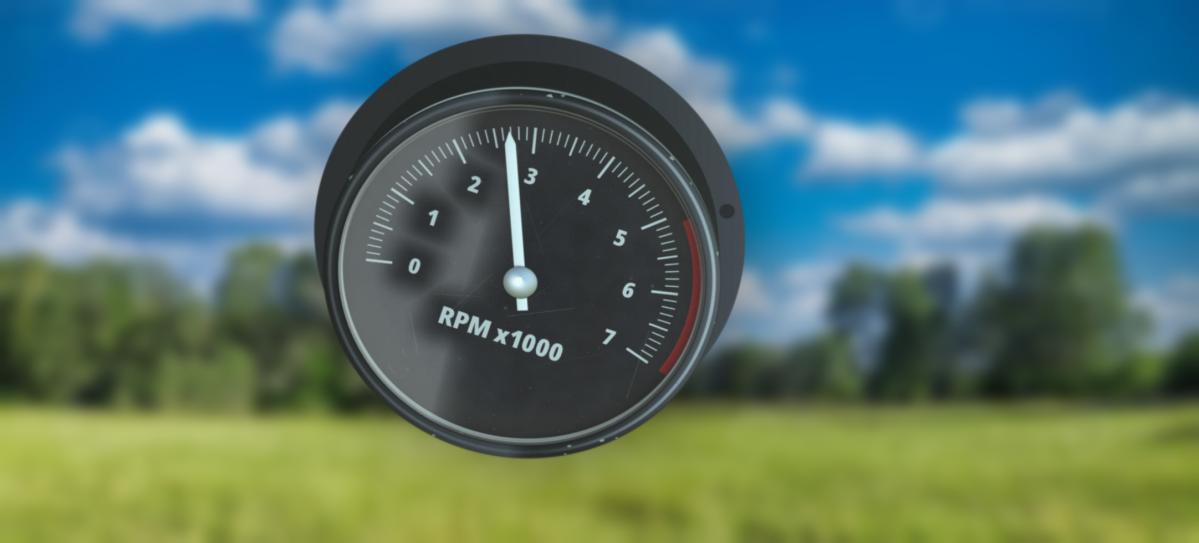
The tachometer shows 2700 rpm
